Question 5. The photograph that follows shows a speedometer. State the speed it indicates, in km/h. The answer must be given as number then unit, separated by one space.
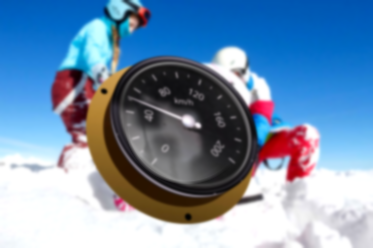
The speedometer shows 50 km/h
